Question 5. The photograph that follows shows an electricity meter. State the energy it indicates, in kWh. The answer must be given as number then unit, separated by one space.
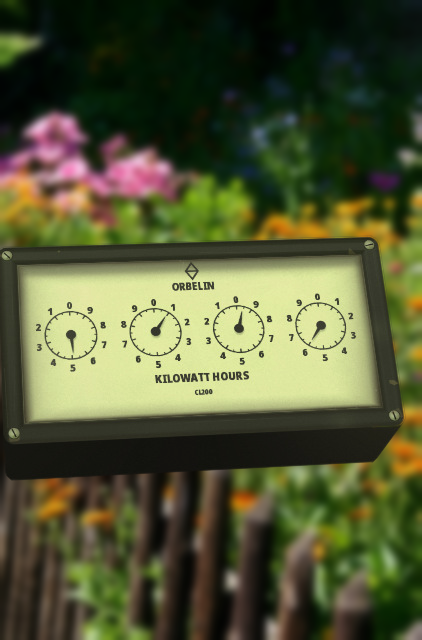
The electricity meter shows 5096 kWh
